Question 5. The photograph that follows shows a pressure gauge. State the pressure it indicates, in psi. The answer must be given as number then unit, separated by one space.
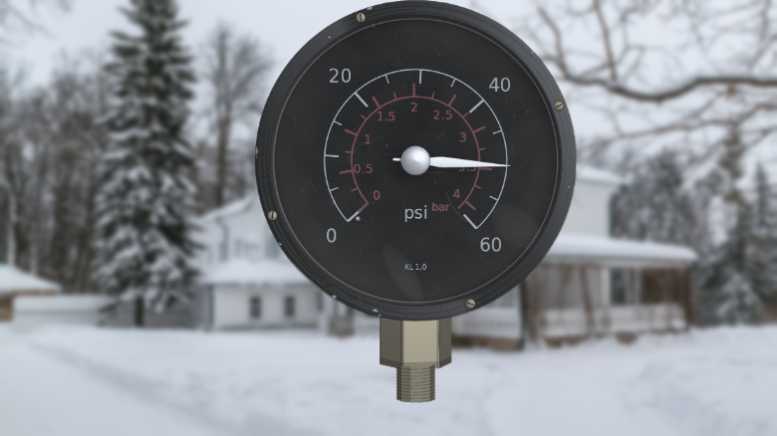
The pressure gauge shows 50 psi
